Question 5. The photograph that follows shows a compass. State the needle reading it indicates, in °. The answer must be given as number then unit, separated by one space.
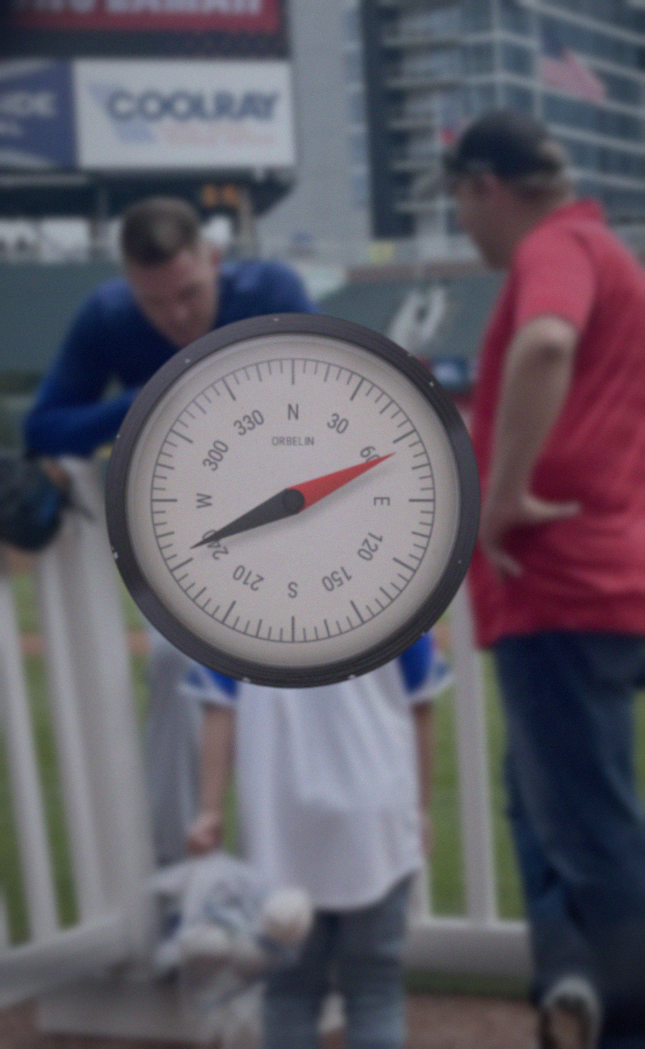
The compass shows 65 °
